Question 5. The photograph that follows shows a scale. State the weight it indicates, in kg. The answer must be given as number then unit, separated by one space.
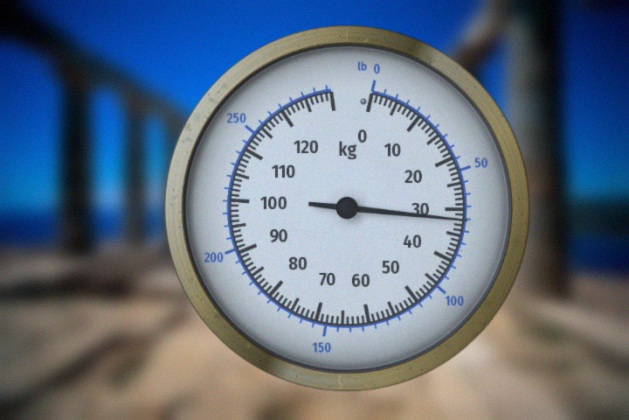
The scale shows 32 kg
